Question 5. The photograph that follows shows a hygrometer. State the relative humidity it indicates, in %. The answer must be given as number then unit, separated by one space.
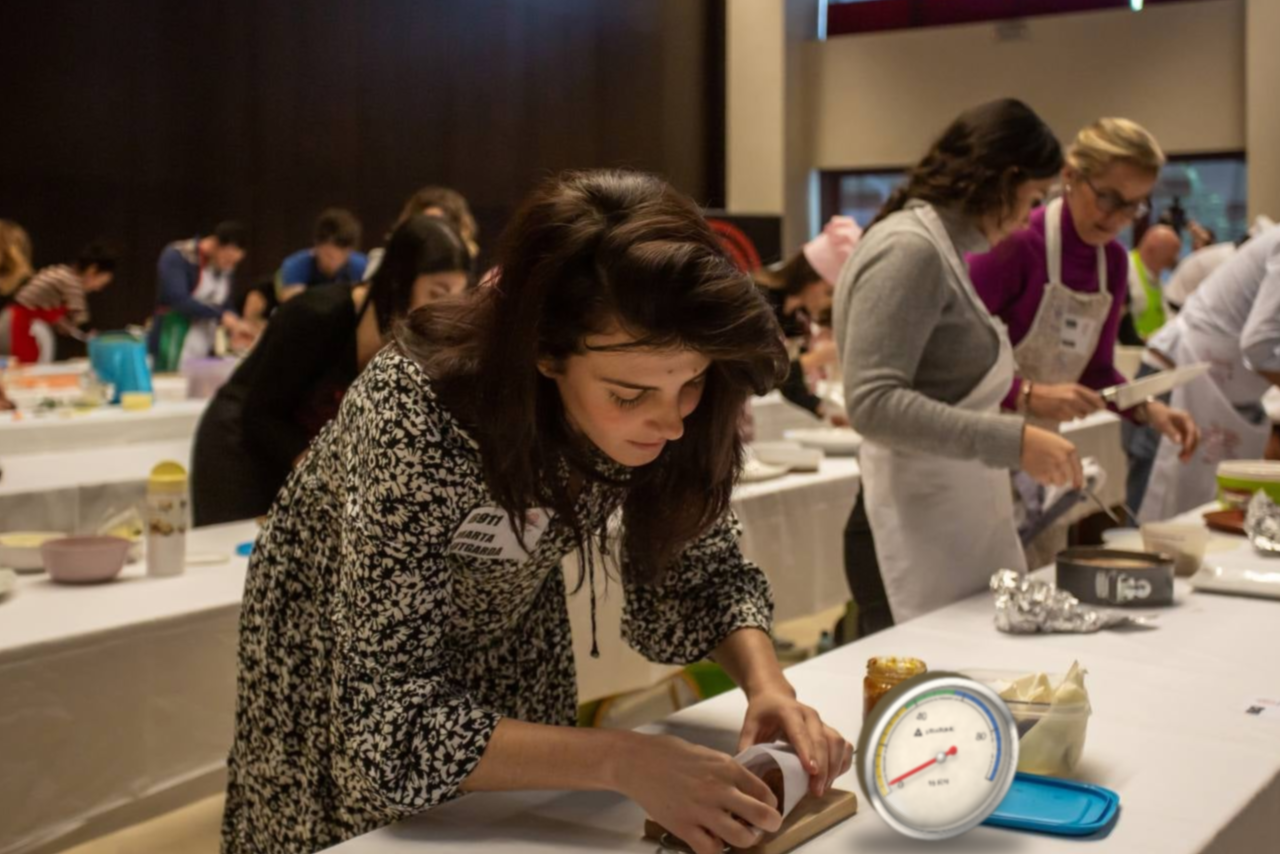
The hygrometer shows 4 %
